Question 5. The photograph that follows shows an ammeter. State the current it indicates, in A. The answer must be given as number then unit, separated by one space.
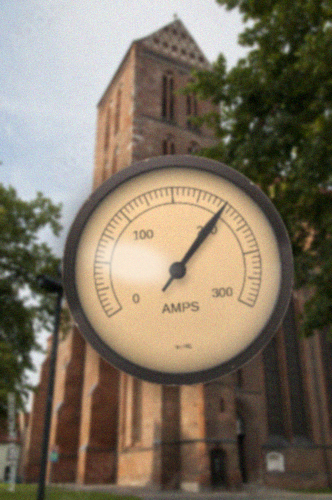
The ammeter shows 200 A
